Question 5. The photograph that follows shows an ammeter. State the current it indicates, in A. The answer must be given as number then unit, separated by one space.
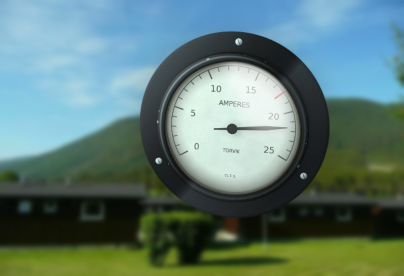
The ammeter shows 21.5 A
